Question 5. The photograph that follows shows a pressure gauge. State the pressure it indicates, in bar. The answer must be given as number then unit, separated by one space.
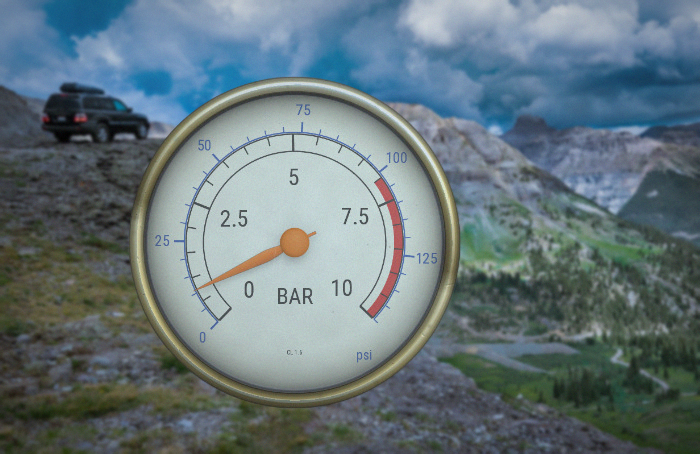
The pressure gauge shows 0.75 bar
